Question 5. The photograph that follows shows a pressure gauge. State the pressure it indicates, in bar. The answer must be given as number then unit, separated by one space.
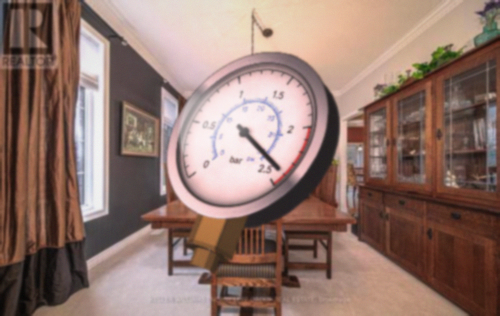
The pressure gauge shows 2.4 bar
